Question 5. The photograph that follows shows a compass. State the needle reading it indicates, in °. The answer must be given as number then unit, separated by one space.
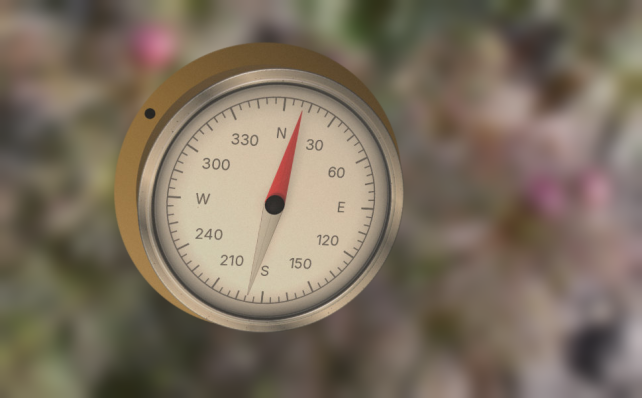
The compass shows 10 °
